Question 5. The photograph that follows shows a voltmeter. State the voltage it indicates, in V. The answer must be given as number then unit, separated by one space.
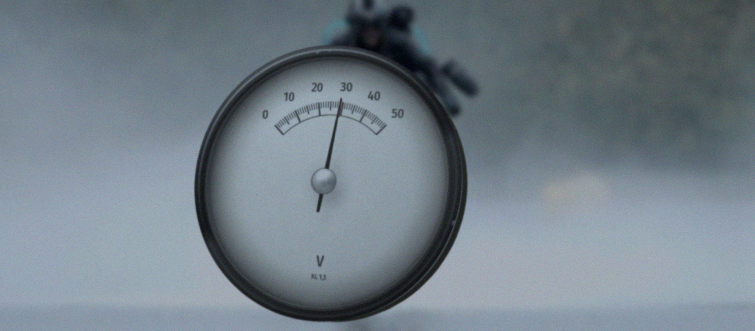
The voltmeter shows 30 V
